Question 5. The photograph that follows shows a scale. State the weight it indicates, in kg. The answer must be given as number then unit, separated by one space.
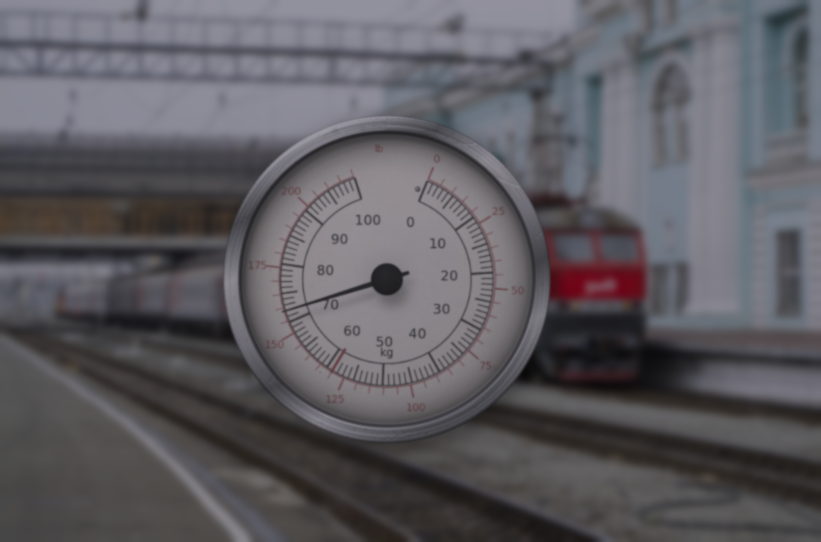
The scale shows 72 kg
